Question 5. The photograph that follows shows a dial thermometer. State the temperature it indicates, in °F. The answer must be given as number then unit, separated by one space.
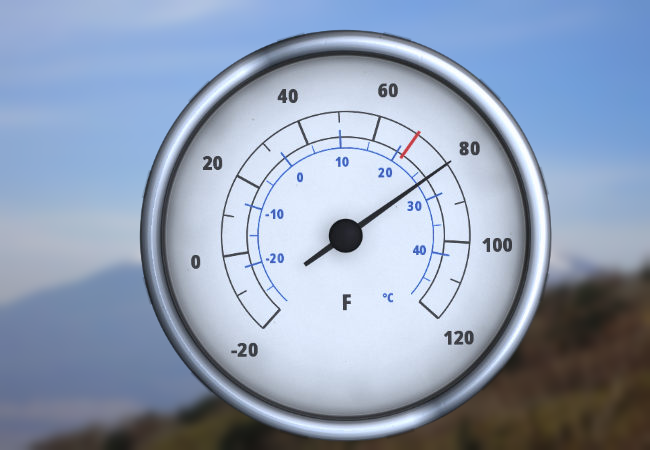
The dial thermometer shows 80 °F
